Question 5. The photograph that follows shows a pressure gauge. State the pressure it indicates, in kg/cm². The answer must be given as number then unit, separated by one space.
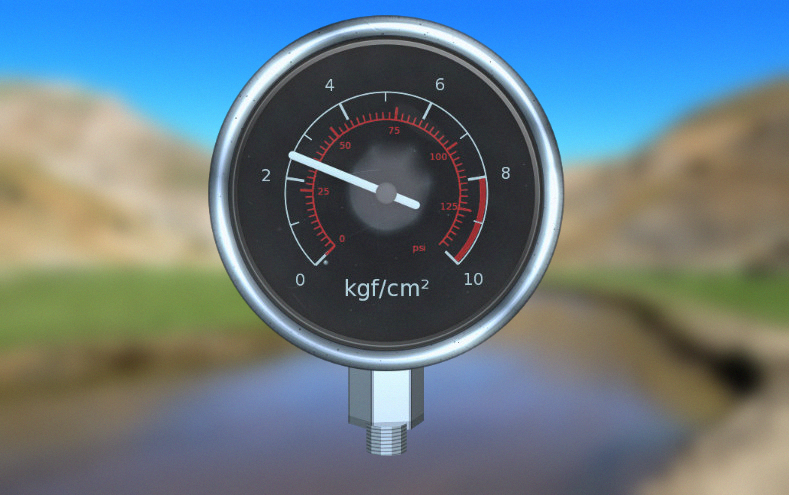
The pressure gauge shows 2.5 kg/cm²
